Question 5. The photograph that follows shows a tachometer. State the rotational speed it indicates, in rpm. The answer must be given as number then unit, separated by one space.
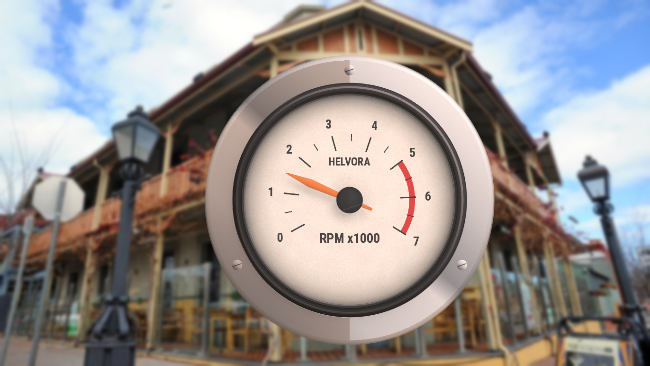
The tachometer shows 1500 rpm
